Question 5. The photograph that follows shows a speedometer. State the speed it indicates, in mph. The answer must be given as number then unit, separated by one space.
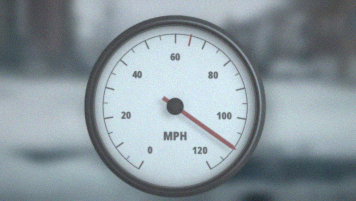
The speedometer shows 110 mph
